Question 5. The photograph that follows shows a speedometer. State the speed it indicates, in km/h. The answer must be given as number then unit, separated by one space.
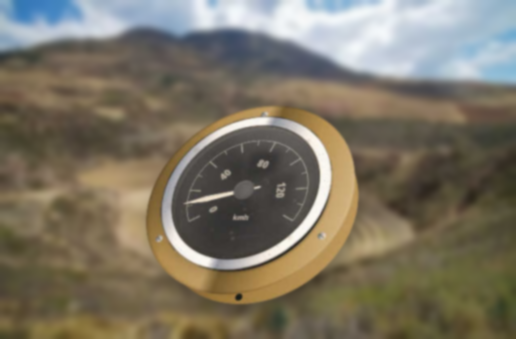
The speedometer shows 10 km/h
